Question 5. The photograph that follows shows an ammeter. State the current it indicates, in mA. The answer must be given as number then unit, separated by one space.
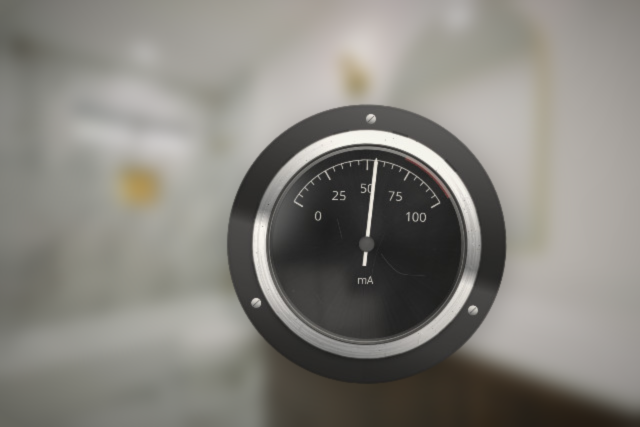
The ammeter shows 55 mA
